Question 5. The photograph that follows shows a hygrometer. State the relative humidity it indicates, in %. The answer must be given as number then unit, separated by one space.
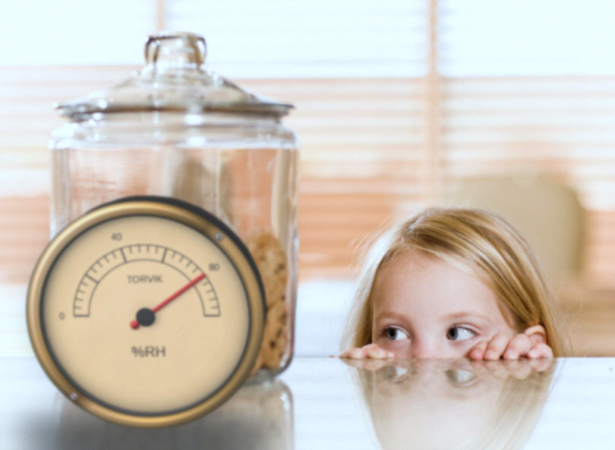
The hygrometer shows 80 %
